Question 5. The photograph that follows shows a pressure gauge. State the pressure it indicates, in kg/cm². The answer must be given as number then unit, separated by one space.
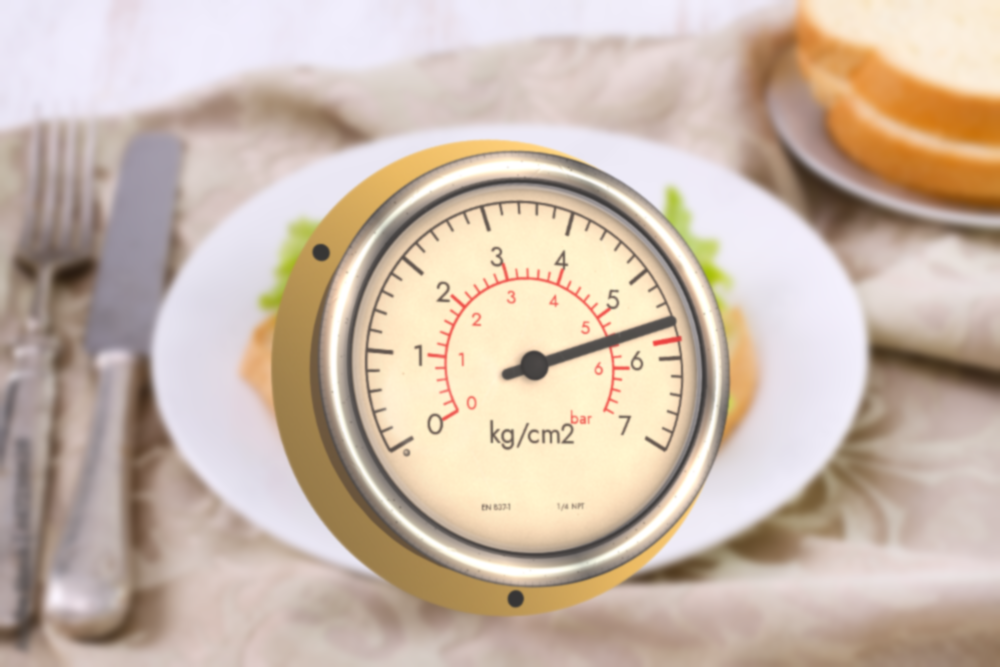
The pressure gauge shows 5.6 kg/cm²
